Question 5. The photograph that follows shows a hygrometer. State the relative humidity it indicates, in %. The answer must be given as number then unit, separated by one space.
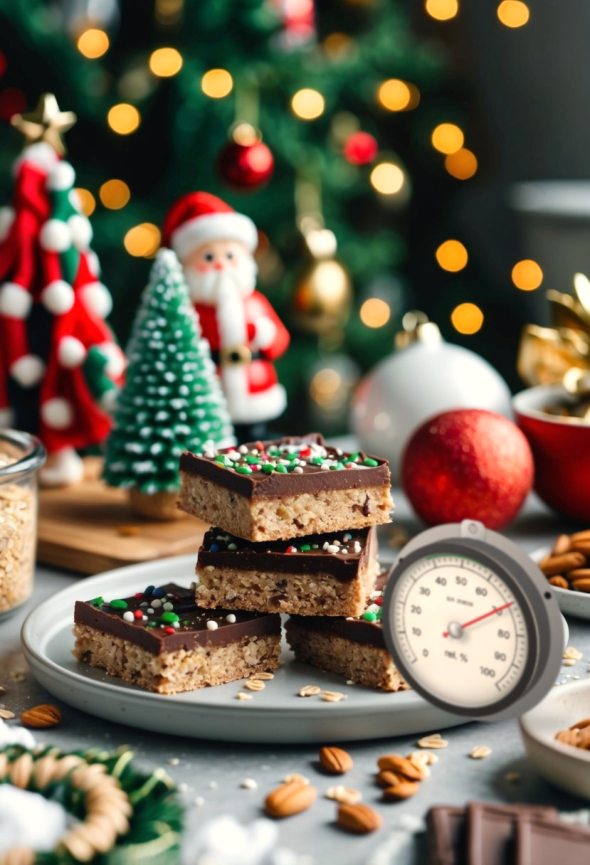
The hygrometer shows 70 %
